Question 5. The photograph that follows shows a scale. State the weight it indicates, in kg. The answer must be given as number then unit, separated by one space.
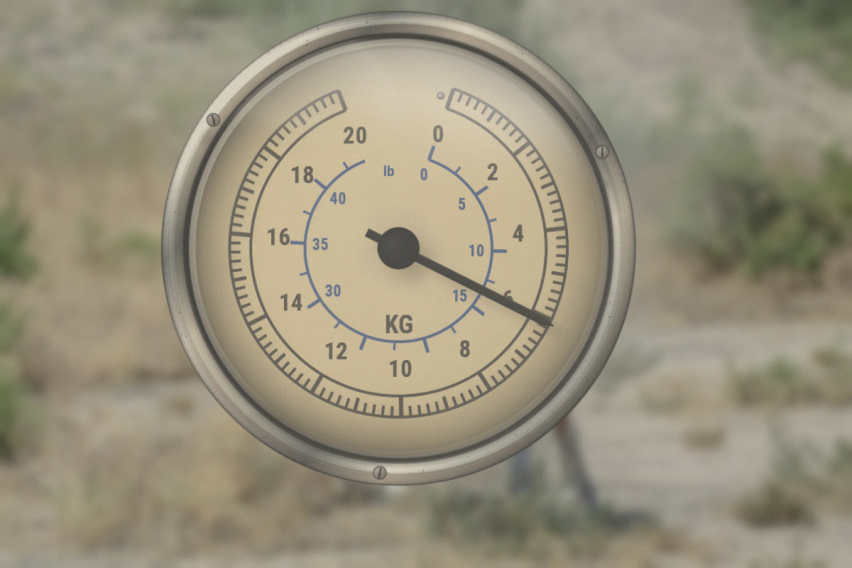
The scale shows 6.1 kg
